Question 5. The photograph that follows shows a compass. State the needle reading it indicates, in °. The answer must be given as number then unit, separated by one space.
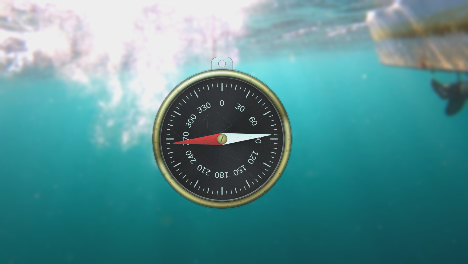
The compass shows 265 °
